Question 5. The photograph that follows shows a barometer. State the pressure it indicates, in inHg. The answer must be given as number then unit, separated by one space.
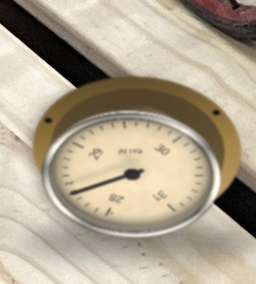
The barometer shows 28.4 inHg
